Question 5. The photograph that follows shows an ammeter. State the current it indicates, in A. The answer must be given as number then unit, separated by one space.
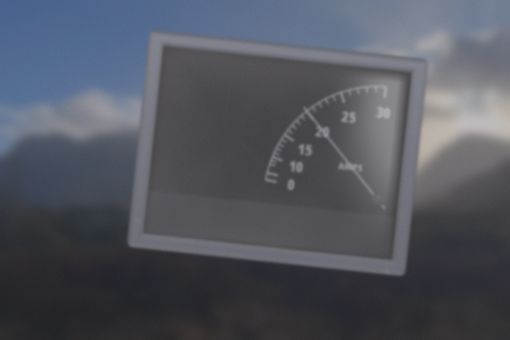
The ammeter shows 20 A
